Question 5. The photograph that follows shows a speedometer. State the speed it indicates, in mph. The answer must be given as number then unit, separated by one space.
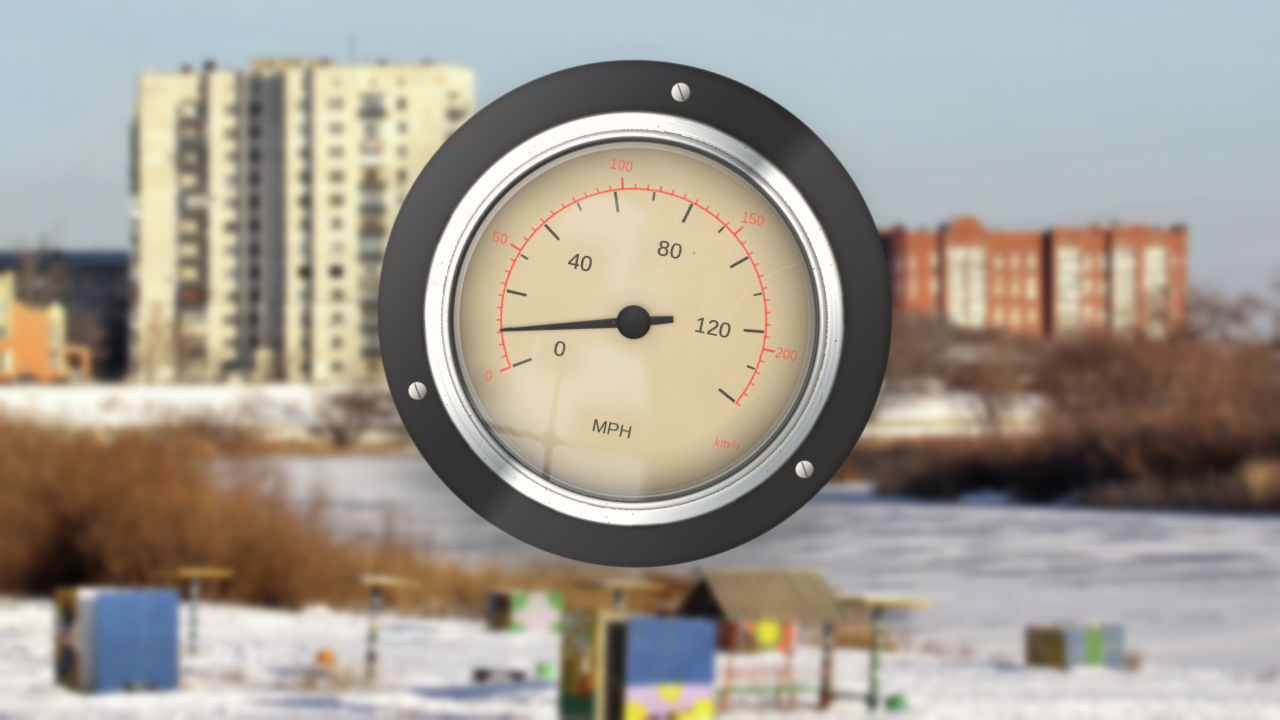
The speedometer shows 10 mph
